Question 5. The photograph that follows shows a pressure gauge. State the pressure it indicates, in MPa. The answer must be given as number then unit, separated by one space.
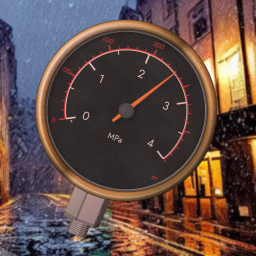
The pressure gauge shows 2.5 MPa
